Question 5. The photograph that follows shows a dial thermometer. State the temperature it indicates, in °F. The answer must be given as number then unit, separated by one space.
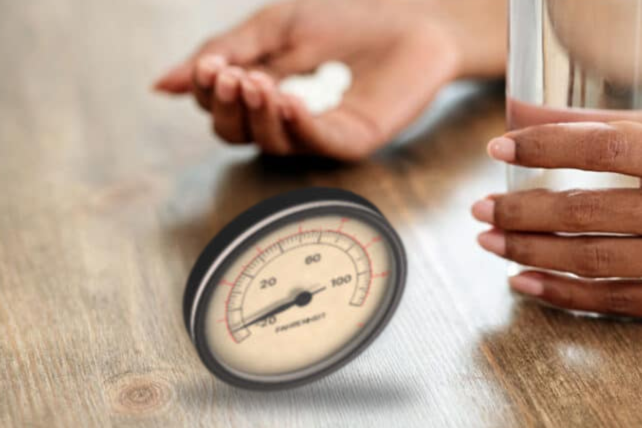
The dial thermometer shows -10 °F
